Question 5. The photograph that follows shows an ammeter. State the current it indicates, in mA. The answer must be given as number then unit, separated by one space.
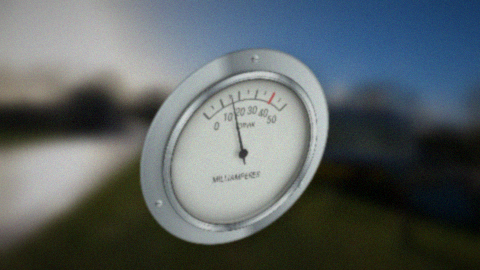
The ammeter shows 15 mA
